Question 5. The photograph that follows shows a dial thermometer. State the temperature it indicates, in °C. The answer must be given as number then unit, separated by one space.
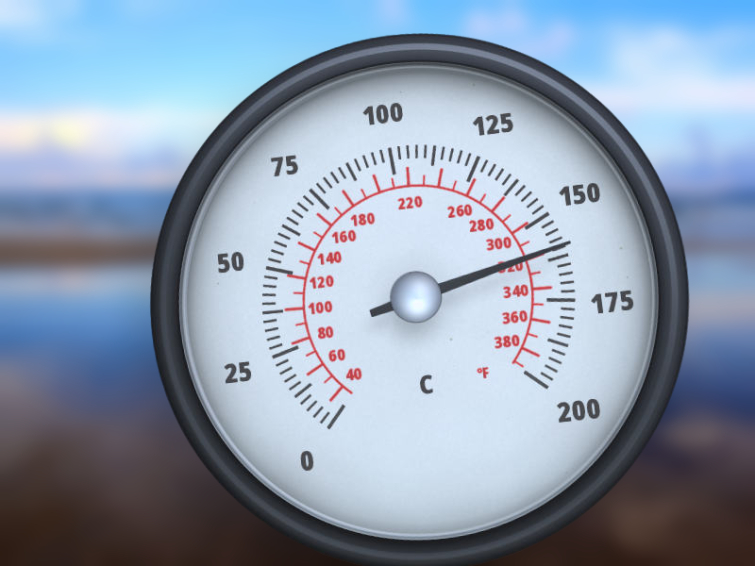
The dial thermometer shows 160 °C
